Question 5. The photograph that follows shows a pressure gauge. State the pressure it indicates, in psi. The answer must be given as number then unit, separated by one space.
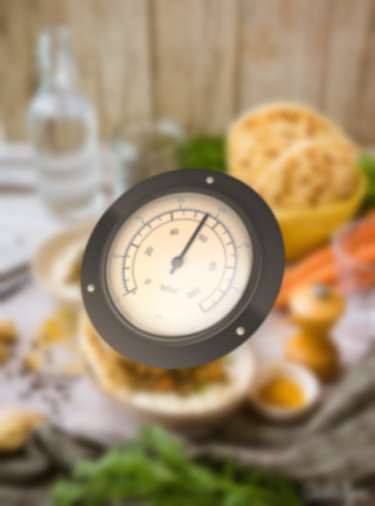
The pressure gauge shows 55 psi
